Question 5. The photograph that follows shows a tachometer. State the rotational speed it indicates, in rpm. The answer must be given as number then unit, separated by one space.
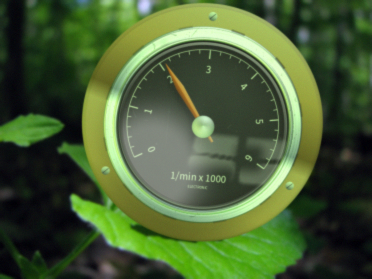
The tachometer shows 2100 rpm
